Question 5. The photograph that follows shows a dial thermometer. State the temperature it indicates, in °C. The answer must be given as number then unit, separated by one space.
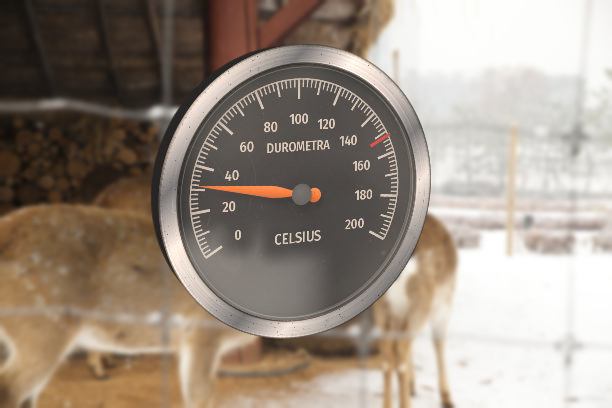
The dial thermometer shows 32 °C
